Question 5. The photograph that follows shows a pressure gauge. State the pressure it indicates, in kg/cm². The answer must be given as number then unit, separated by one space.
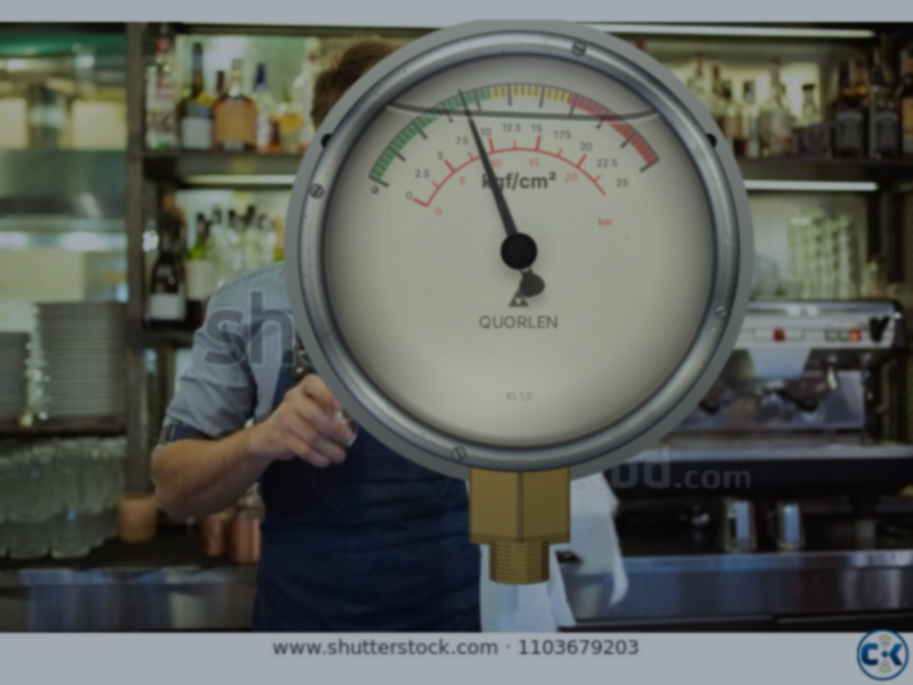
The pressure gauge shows 9 kg/cm²
